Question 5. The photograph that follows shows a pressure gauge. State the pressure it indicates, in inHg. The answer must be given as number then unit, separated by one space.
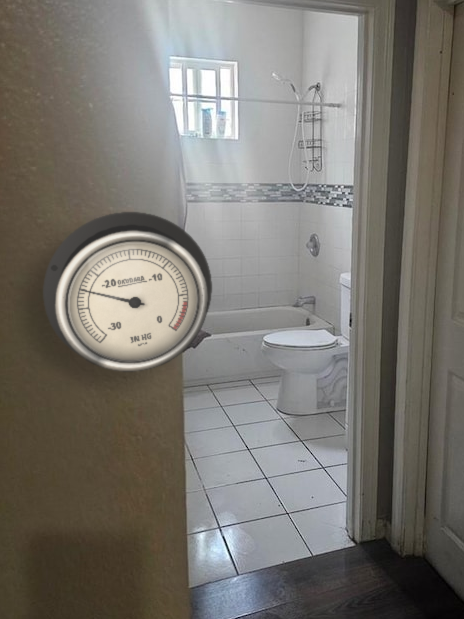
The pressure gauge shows -22.5 inHg
